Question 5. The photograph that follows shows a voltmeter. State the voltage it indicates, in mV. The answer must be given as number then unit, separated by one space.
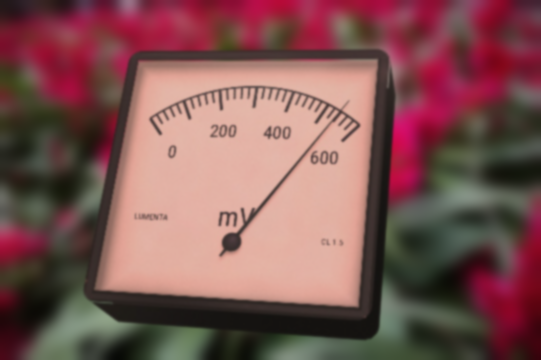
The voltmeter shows 540 mV
